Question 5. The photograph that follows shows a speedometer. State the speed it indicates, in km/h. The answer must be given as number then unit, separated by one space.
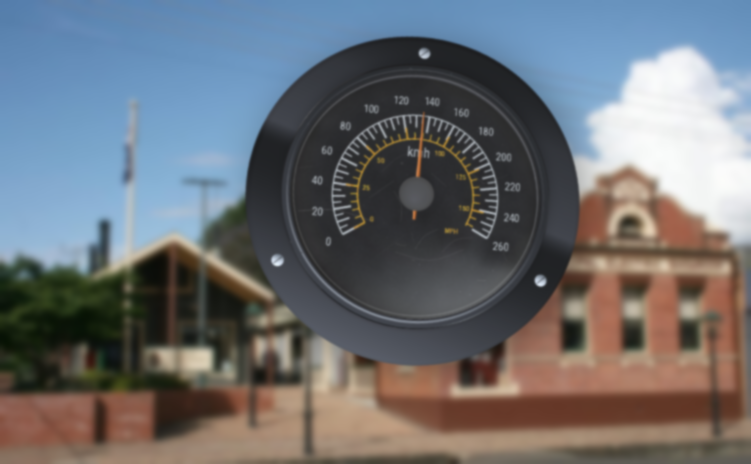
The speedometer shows 135 km/h
